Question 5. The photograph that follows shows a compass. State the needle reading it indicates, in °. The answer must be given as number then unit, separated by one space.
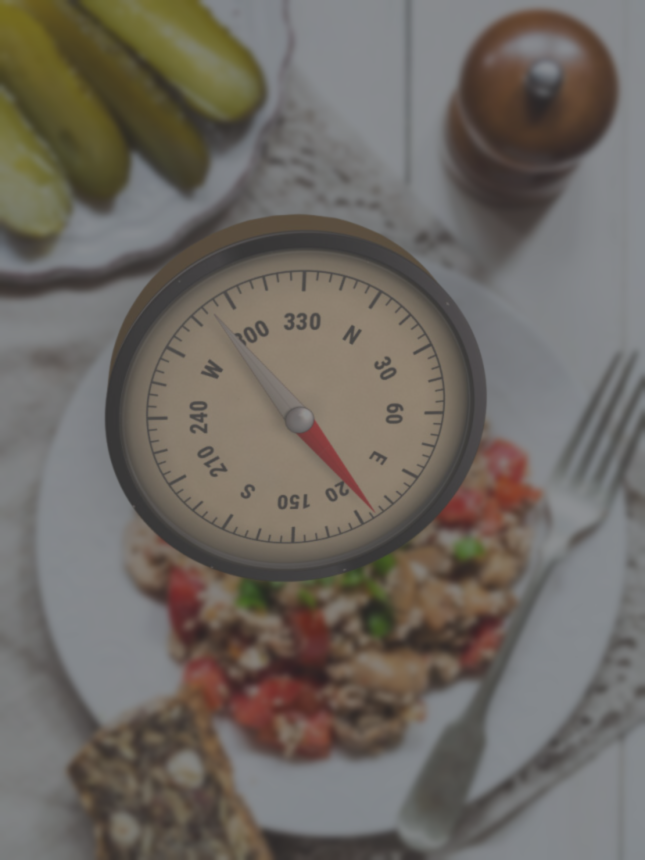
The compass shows 112.5 °
